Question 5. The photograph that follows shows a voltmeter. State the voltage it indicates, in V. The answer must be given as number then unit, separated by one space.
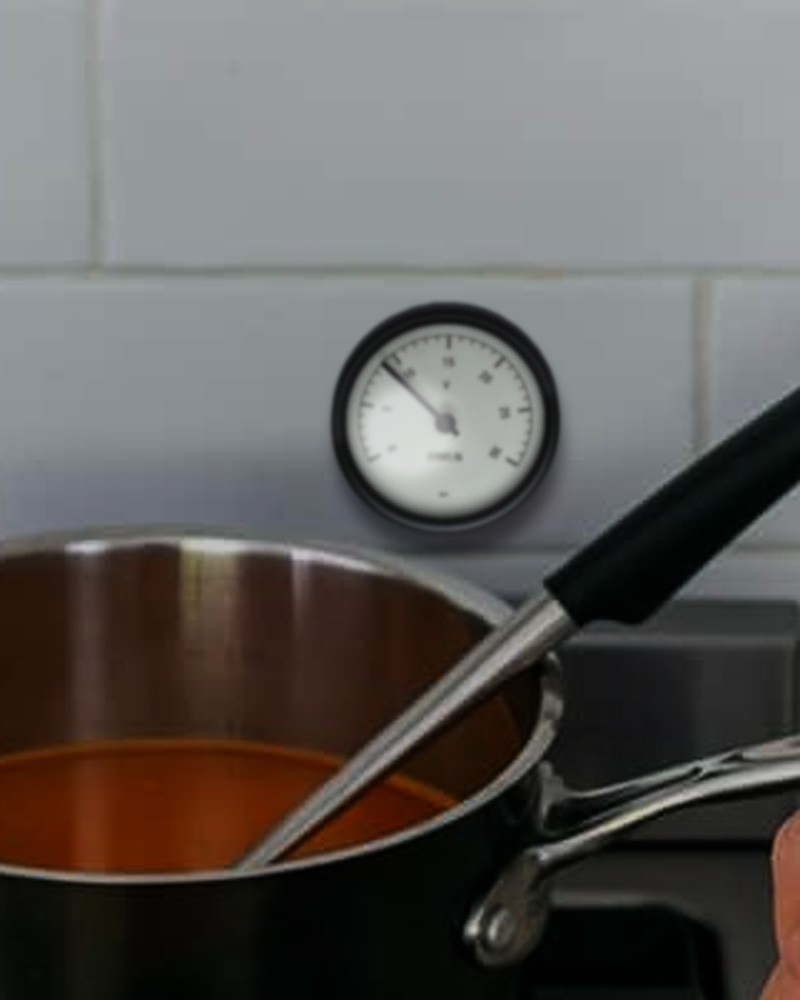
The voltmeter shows 9 V
